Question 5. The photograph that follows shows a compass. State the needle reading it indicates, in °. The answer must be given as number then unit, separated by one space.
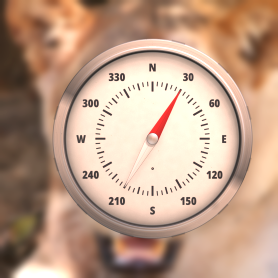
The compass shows 30 °
